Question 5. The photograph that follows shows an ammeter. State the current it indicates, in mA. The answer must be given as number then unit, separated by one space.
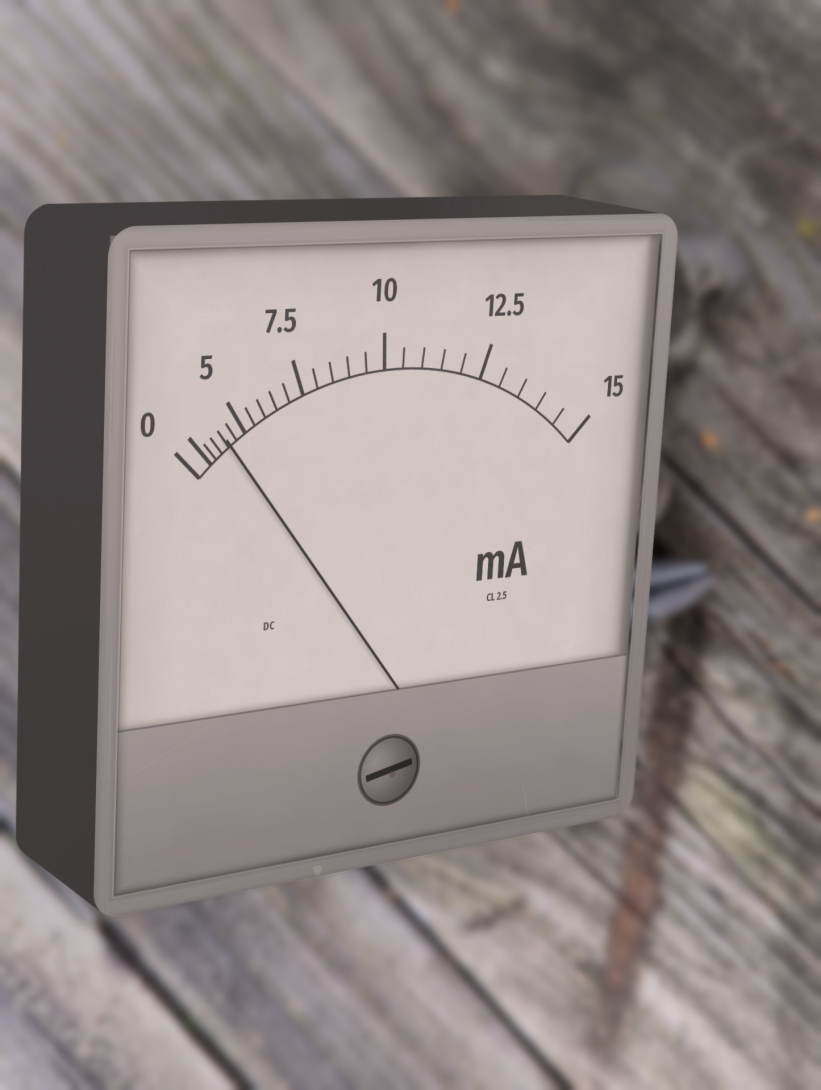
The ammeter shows 4 mA
